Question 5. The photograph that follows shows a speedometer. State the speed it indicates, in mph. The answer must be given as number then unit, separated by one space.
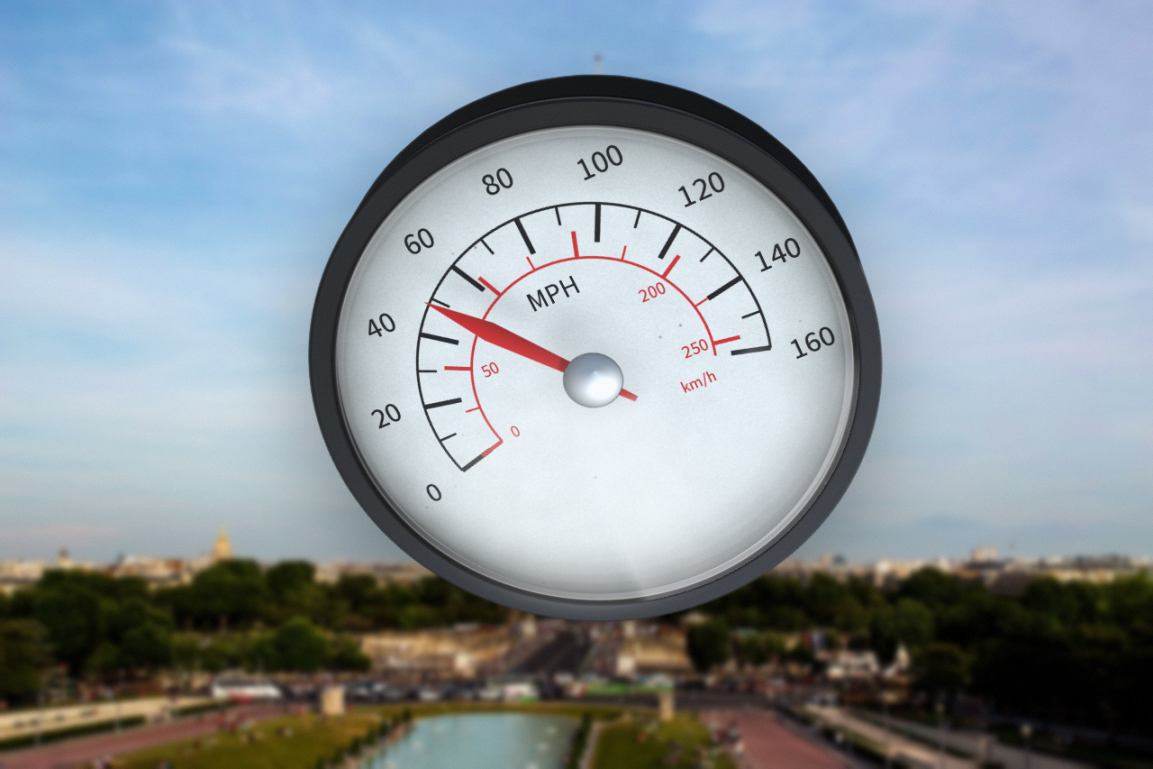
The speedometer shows 50 mph
